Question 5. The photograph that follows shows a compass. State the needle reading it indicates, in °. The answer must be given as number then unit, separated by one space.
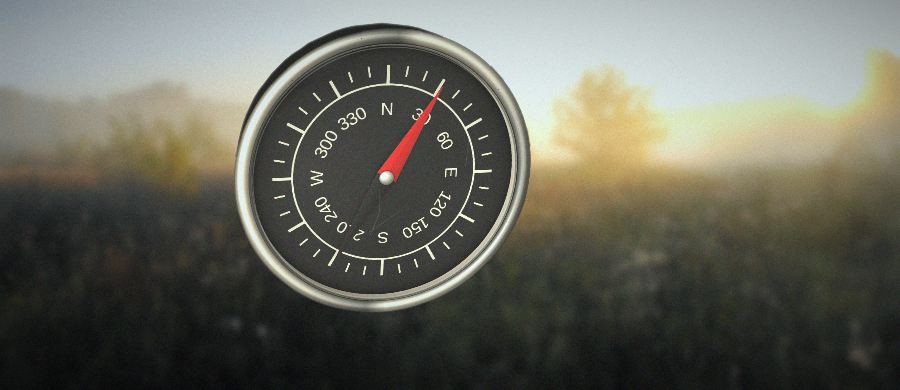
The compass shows 30 °
